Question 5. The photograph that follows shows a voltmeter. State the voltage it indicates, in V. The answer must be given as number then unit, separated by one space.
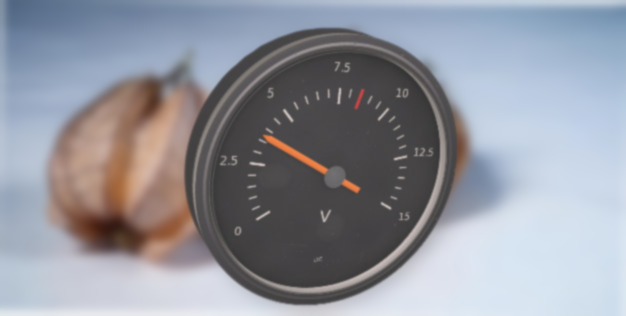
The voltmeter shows 3.75 V
